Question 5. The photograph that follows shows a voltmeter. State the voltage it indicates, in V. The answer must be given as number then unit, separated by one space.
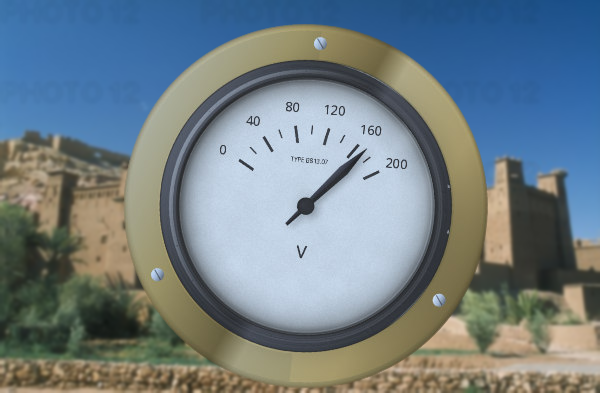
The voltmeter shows 170 V
